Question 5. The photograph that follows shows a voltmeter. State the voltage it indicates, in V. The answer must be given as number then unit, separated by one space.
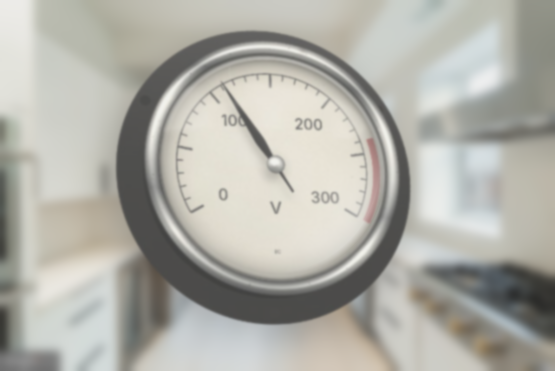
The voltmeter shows 110 V
